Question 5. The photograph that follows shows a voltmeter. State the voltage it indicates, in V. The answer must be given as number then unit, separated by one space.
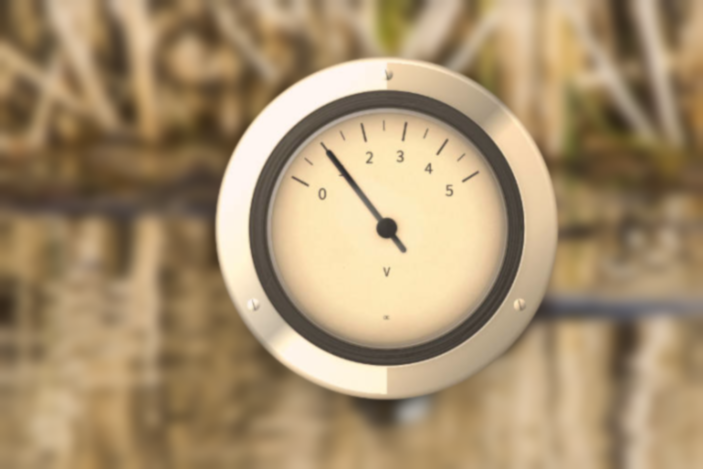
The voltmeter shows 1 V
